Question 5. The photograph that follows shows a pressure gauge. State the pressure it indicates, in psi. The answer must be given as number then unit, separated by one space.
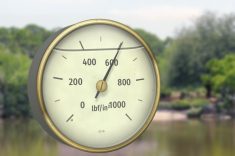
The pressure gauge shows 600 psi
